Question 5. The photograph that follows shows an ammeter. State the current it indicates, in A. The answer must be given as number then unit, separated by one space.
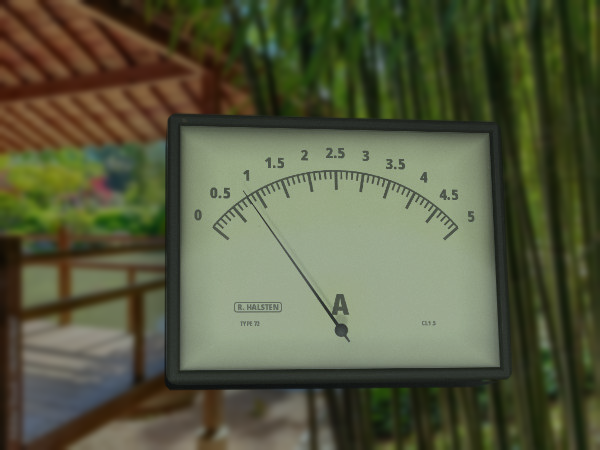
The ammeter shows 0.8 A
